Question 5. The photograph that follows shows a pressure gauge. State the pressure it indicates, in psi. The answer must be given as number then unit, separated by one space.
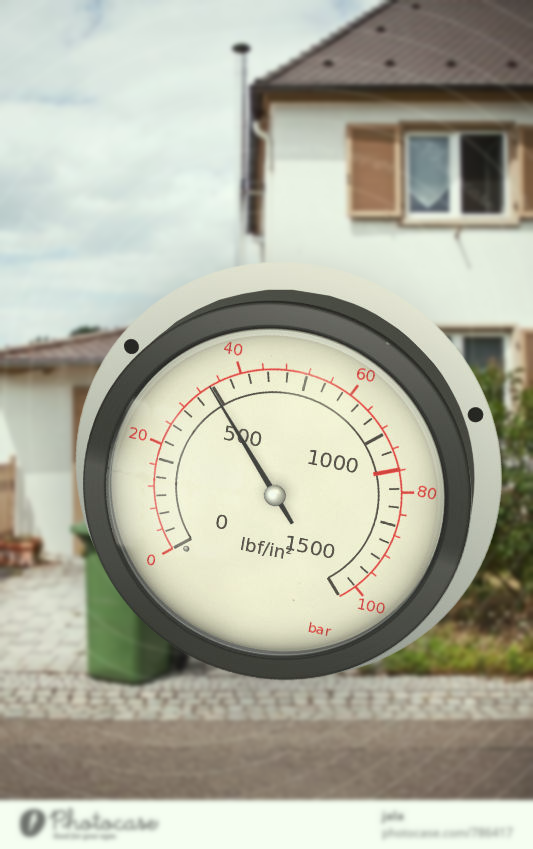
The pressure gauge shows 500 psi
